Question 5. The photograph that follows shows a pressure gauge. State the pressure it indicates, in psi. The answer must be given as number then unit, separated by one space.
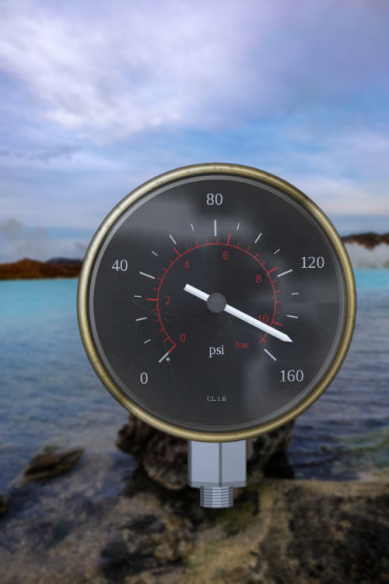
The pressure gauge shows 150 psi
